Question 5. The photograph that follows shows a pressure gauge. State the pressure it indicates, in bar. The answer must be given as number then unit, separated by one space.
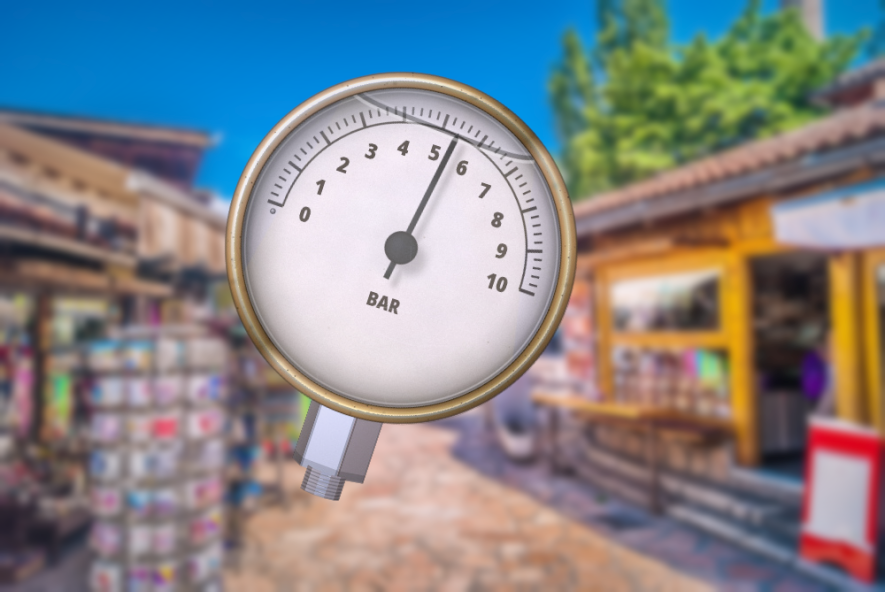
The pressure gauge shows 5.4 bar
